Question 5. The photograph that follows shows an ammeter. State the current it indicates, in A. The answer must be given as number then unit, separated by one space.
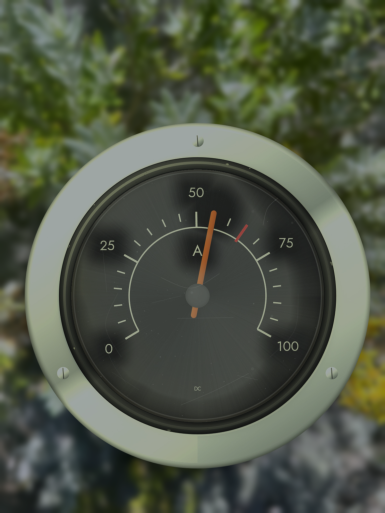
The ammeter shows 55 A
